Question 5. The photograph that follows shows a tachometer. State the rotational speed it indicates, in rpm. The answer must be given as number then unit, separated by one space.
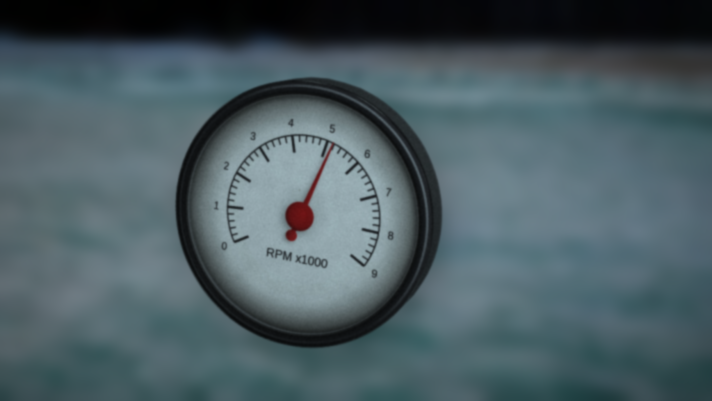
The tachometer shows 5200 rpm
